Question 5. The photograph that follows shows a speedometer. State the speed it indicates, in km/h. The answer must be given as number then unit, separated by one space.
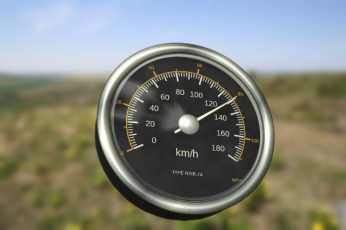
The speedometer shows 130 km/h
